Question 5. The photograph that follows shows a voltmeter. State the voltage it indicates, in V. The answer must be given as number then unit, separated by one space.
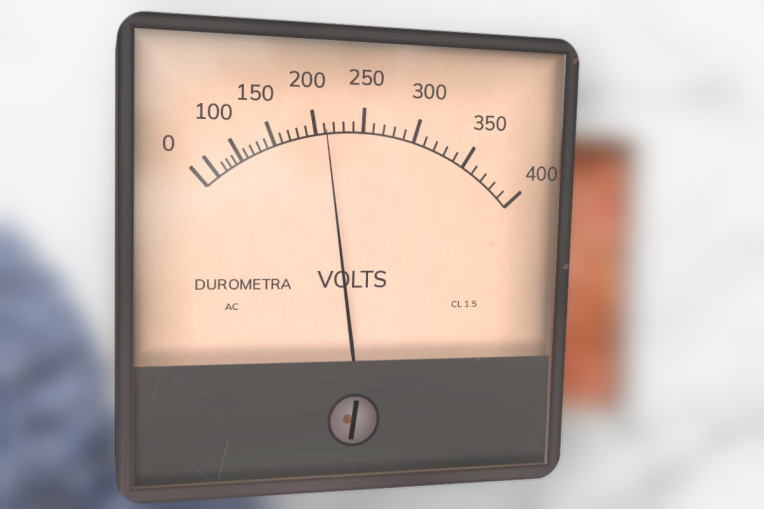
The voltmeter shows 210 V
